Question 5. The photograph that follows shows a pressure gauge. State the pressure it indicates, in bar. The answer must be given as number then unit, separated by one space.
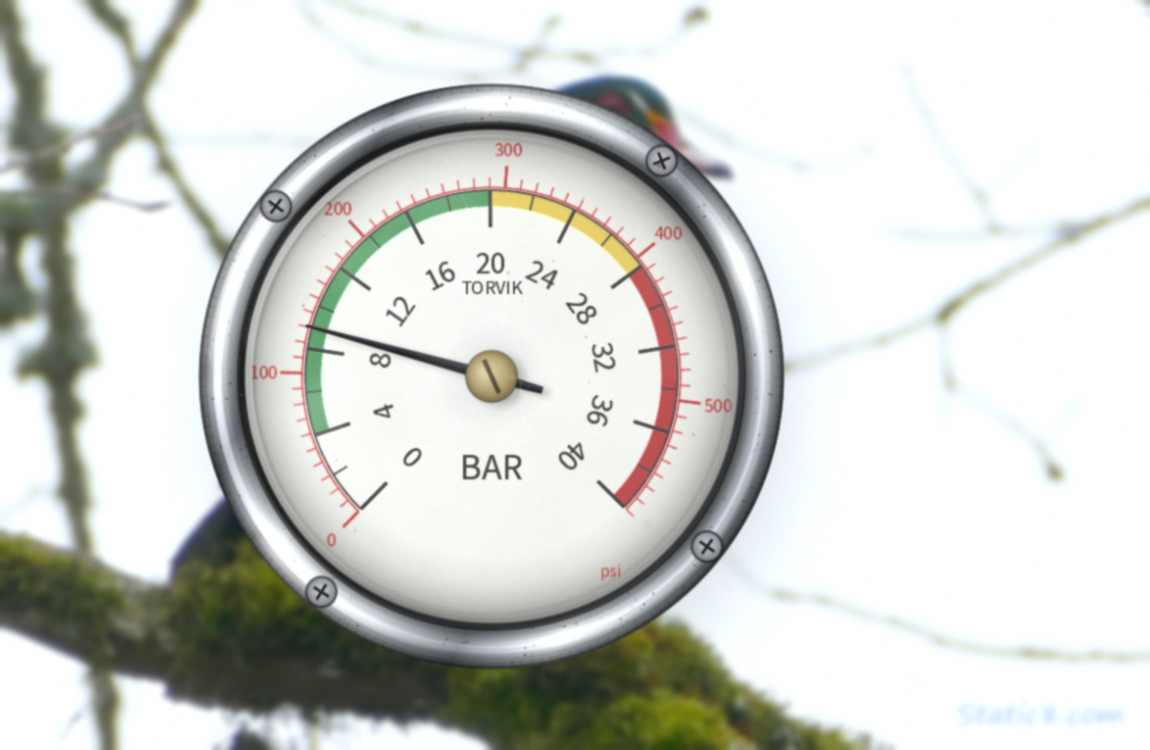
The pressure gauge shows 9 bar
